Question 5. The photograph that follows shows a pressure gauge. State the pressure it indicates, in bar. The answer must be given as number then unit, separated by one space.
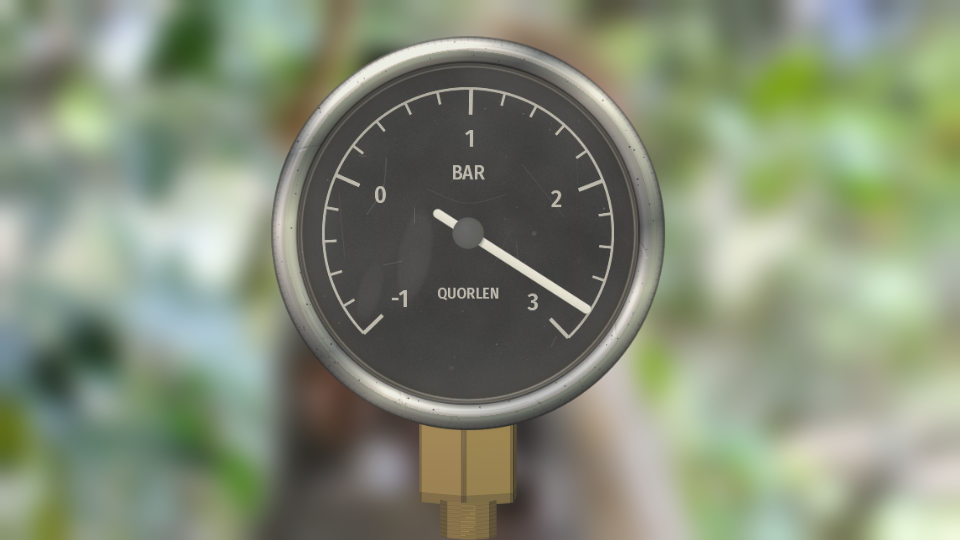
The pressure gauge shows 2.8 bar
